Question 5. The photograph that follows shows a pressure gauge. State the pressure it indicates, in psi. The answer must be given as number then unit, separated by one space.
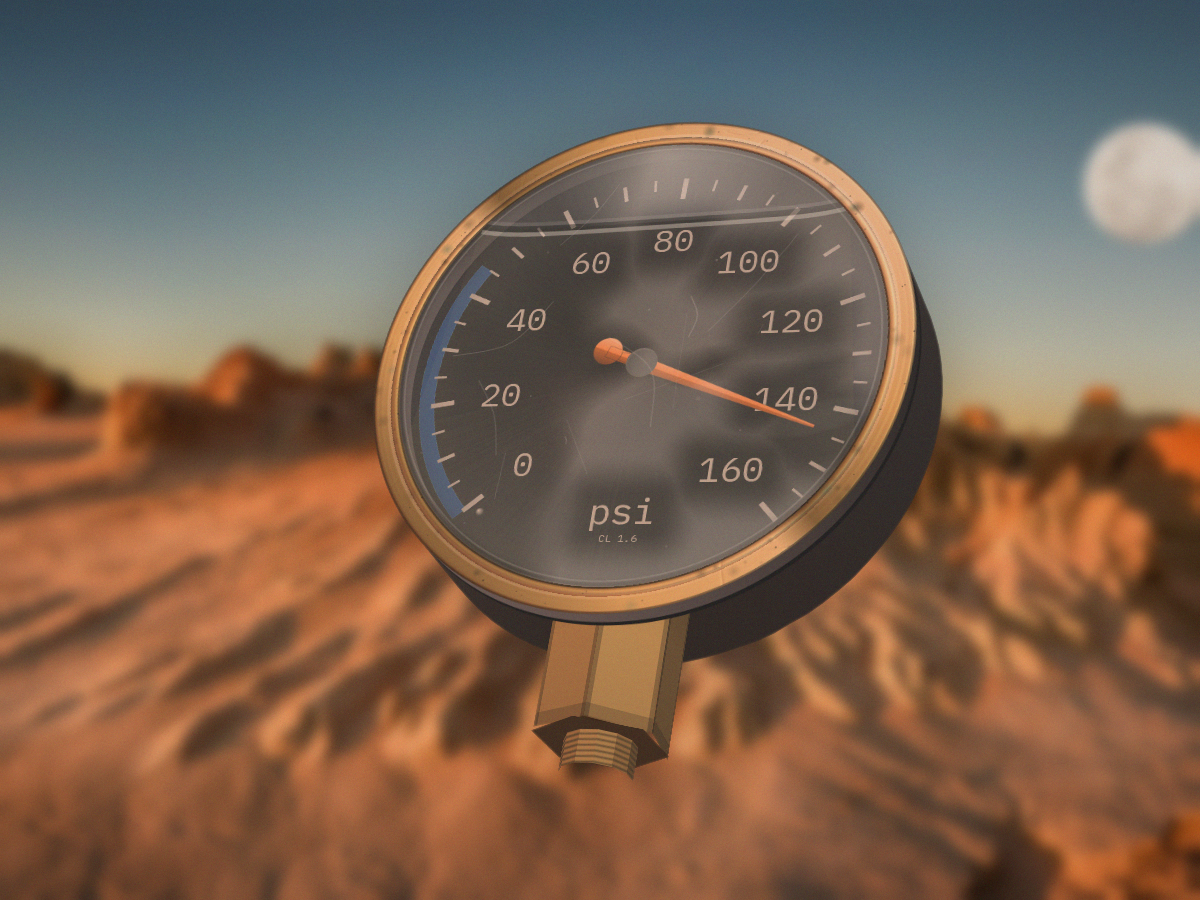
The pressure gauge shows 145 psi
